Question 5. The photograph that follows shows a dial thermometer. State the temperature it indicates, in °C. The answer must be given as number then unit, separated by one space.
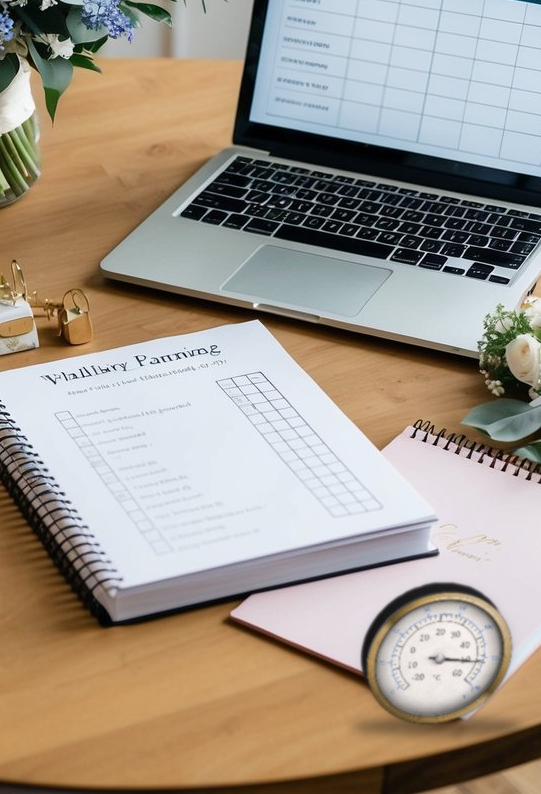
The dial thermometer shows 50 °C
